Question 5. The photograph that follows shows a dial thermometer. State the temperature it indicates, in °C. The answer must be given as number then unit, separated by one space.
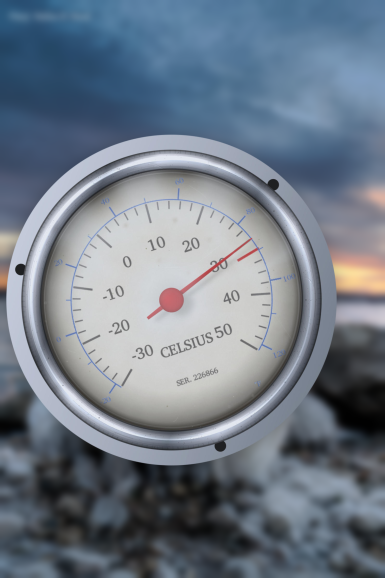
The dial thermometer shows 30 °C
